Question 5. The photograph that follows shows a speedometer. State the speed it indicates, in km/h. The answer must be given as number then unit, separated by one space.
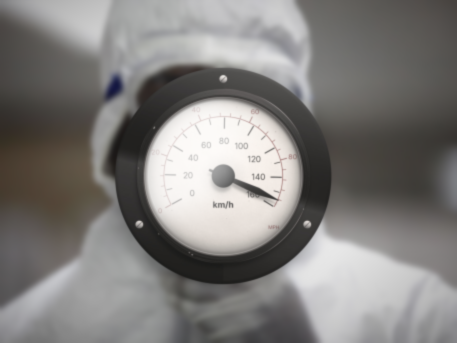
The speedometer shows 155 km/h
